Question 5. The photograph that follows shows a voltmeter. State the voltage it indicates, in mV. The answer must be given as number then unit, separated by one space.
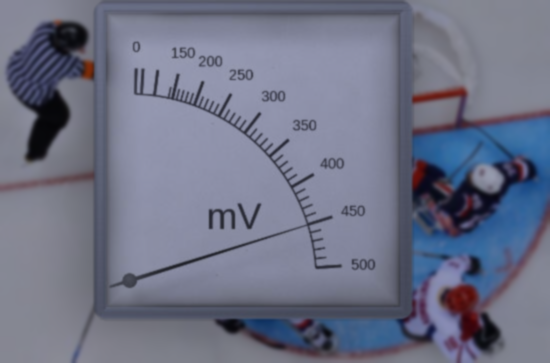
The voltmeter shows 450 mV
